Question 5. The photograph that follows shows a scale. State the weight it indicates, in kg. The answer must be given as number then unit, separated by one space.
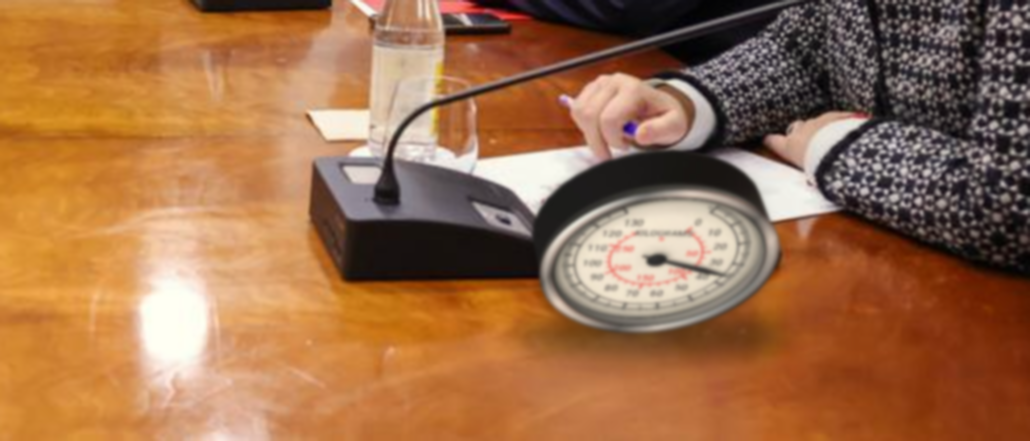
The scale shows 35 kg
